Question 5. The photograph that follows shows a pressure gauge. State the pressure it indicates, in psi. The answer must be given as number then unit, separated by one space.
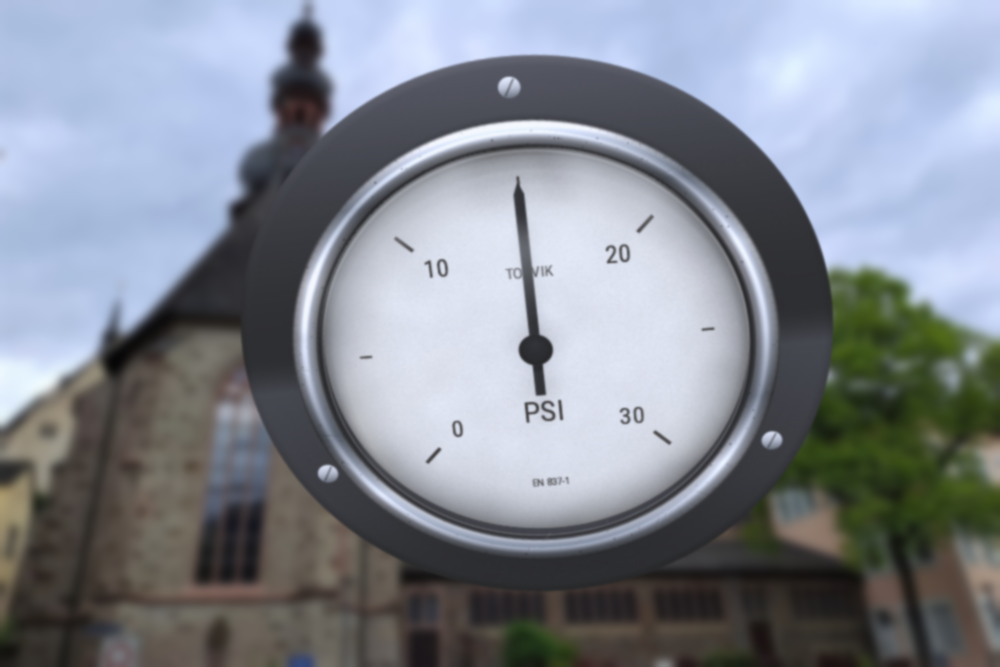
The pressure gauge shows 15 psi
